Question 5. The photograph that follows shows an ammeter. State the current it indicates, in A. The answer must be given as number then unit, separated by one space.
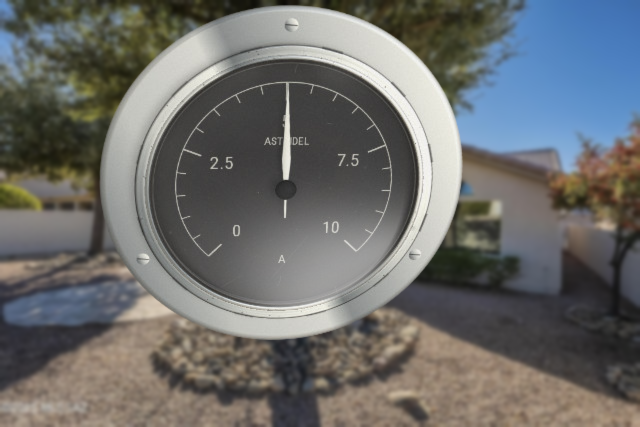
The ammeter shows 5 A
